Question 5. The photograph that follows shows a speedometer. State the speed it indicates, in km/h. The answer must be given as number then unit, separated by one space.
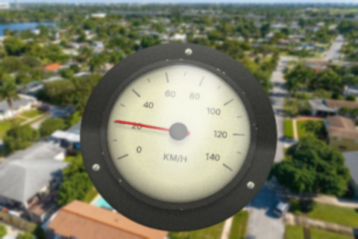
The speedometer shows 20 km/h
